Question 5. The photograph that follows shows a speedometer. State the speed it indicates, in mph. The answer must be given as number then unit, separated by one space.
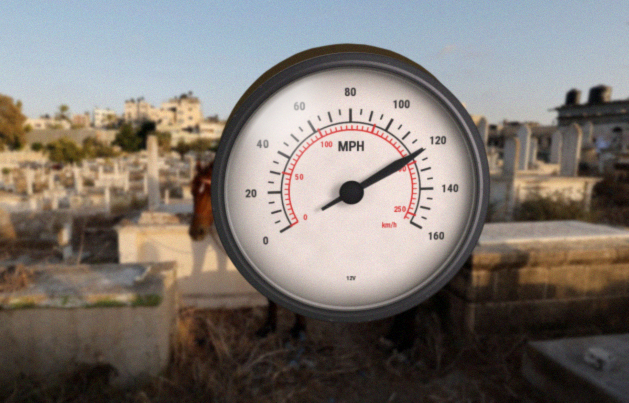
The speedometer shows 120 mph
